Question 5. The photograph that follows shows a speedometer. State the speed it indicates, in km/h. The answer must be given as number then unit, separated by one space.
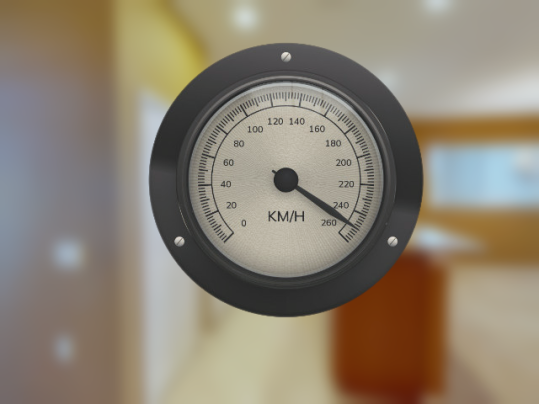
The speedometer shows 250 km/h
